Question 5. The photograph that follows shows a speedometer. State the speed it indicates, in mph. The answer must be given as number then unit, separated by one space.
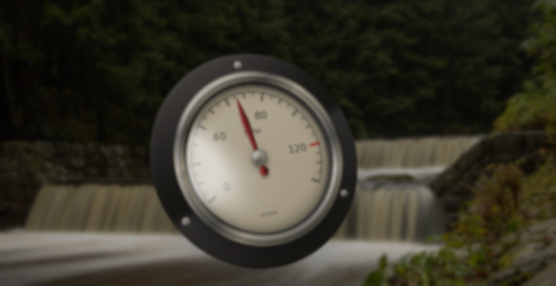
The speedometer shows 65 mph
